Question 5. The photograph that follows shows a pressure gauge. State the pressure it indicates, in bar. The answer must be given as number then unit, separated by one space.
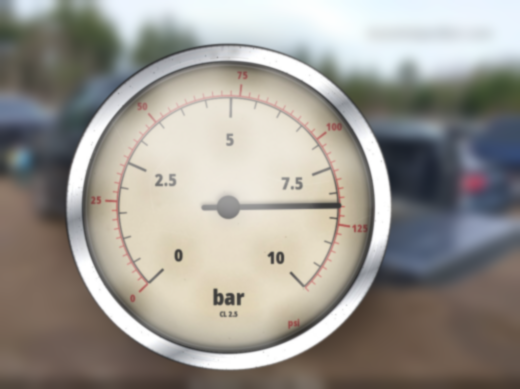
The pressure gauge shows 8.25 bar
